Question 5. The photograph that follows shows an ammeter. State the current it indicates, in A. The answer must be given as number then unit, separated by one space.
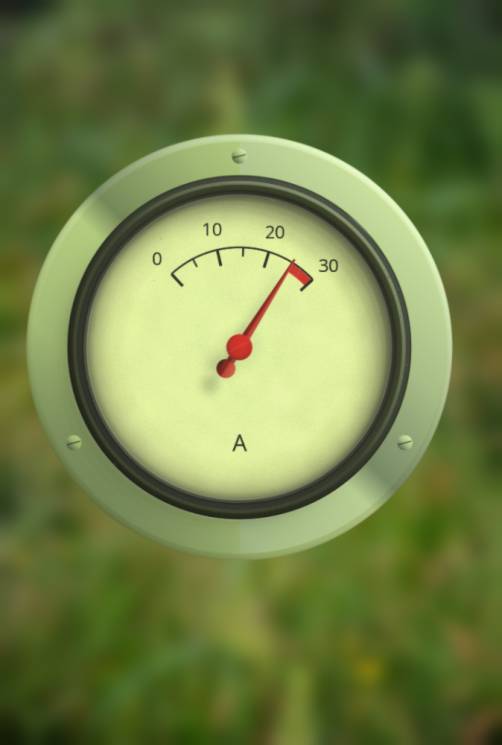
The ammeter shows 25 A
